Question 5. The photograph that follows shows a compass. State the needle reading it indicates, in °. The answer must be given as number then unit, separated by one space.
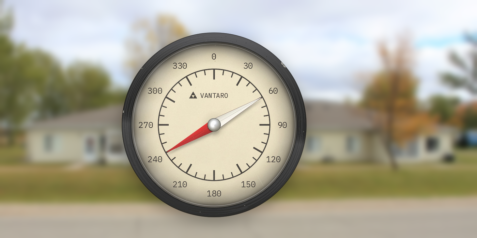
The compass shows 240 °
